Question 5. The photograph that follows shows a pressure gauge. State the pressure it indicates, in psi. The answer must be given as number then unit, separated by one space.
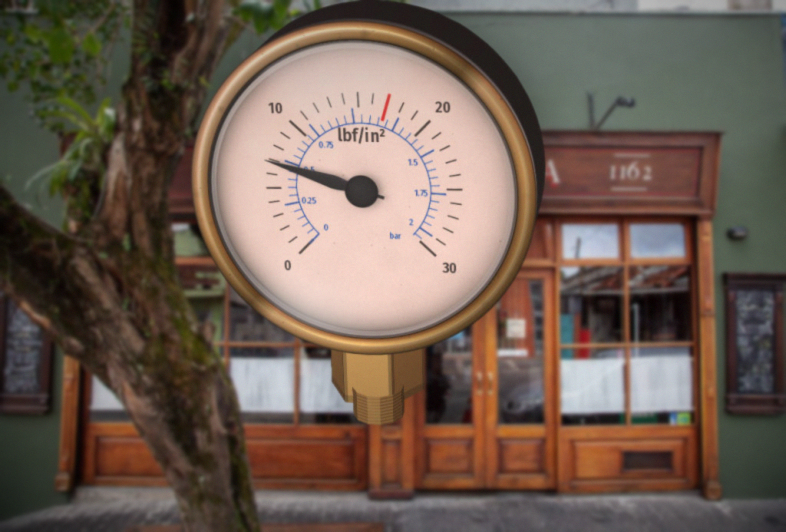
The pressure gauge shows 7 psi
